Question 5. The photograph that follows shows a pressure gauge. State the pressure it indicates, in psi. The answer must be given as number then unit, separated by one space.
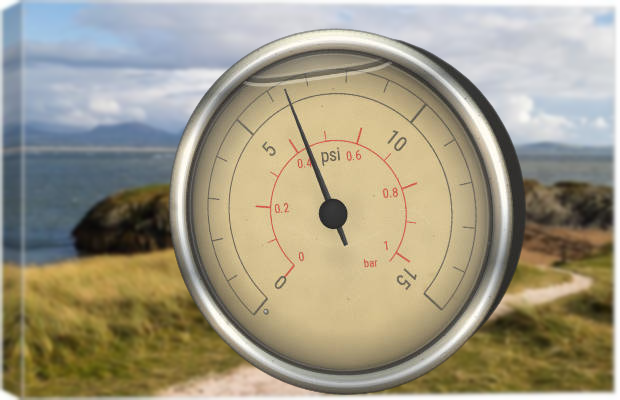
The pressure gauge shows 6.5 psi
